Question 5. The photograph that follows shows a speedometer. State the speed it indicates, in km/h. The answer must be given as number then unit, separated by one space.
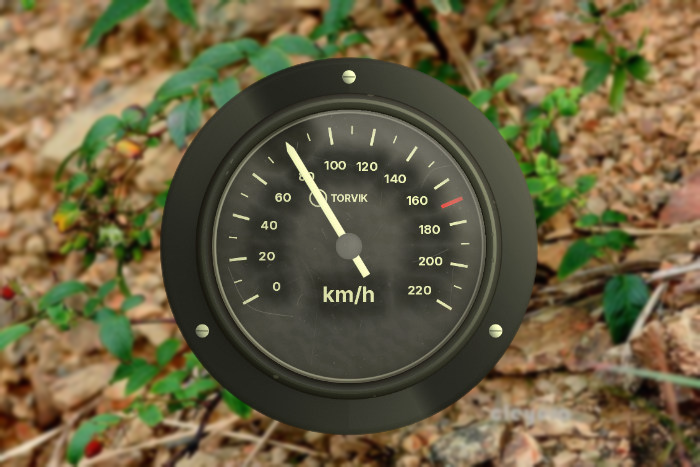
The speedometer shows 80 km/h
